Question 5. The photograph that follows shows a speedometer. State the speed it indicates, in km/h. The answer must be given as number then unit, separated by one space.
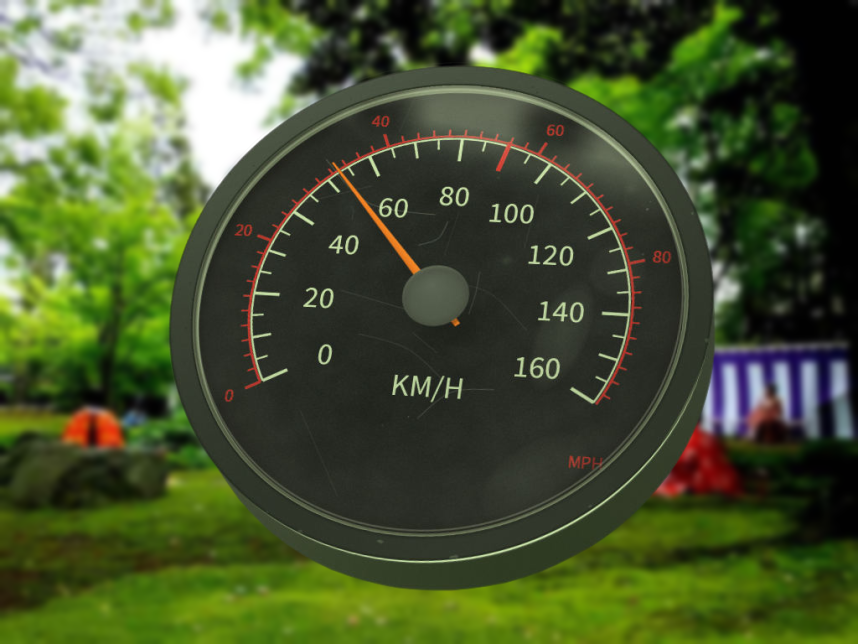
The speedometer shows 52.5 km/h
